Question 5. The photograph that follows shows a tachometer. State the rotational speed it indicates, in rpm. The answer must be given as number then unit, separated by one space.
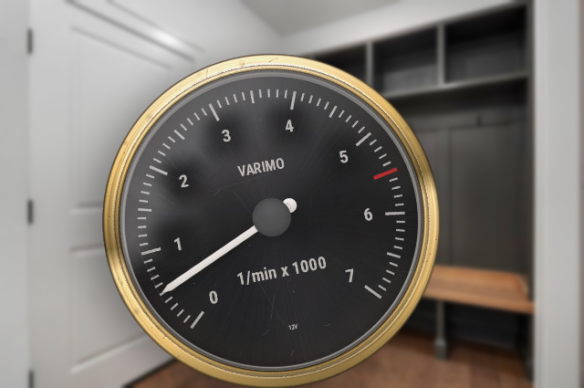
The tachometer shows 500 rpm
